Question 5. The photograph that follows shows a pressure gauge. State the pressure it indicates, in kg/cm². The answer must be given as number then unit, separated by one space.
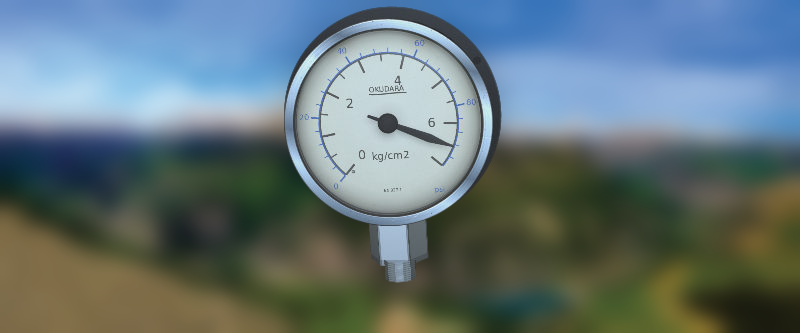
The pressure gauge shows 6.5 kg/cm²
